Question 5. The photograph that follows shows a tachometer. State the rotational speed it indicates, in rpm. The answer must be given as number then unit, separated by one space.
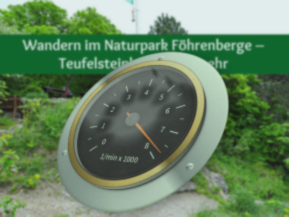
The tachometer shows 7750 rpm
